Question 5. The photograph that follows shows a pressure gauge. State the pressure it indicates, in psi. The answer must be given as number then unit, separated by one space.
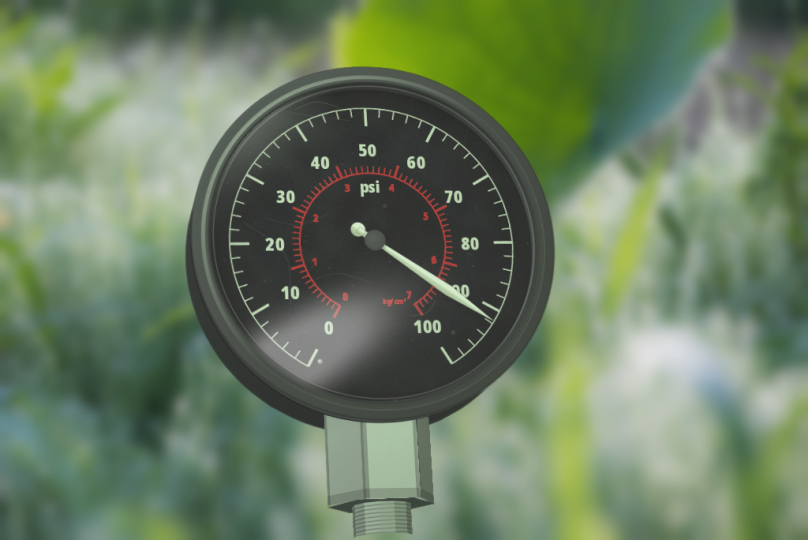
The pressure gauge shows 92 psi
